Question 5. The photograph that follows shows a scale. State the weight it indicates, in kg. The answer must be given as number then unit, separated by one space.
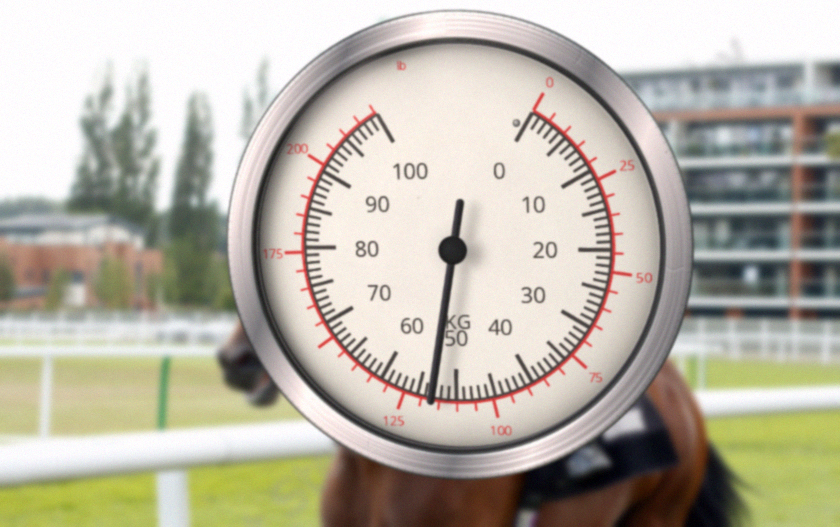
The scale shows 53 kg
